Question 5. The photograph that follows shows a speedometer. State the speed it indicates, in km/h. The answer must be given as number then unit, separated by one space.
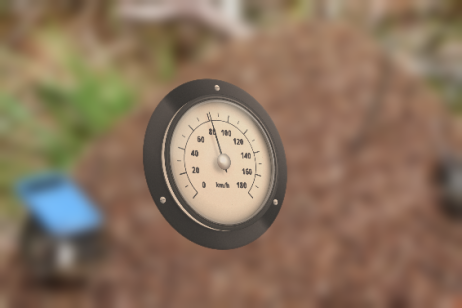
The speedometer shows 80 km/h
